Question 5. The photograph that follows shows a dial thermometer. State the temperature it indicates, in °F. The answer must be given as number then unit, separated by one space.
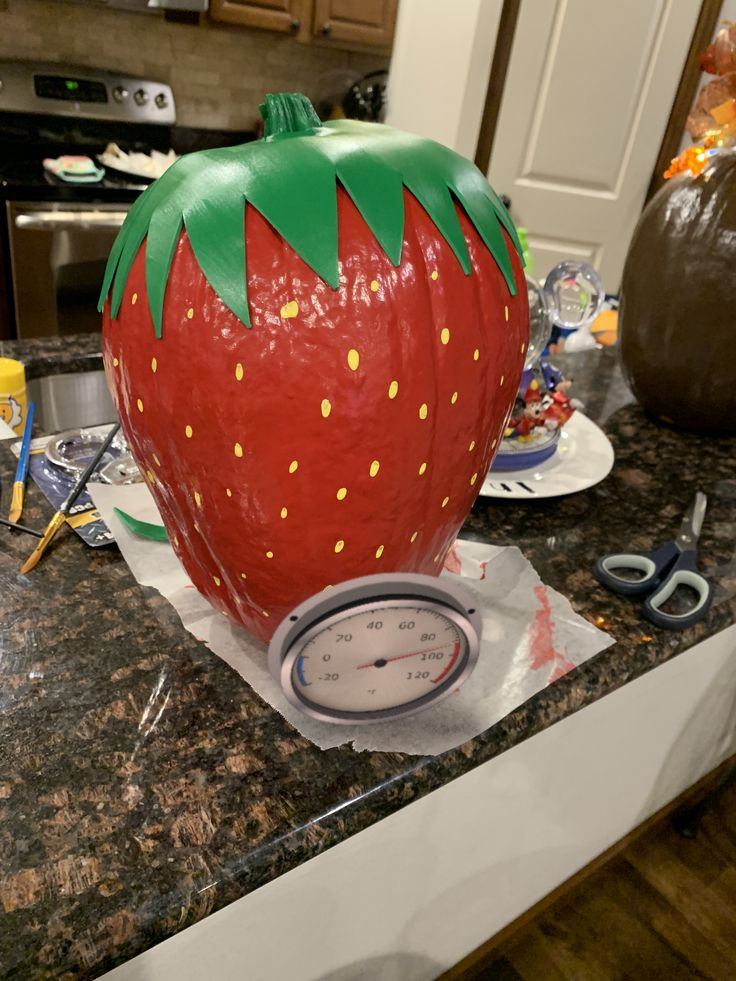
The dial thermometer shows 90 °F
